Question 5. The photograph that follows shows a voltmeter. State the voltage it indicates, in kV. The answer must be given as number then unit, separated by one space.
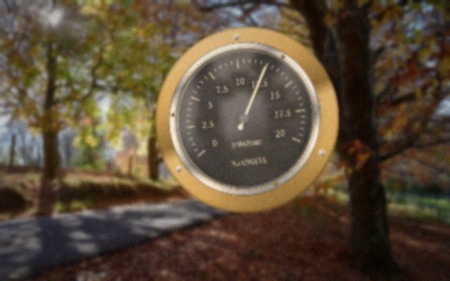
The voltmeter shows 12.5 kV
